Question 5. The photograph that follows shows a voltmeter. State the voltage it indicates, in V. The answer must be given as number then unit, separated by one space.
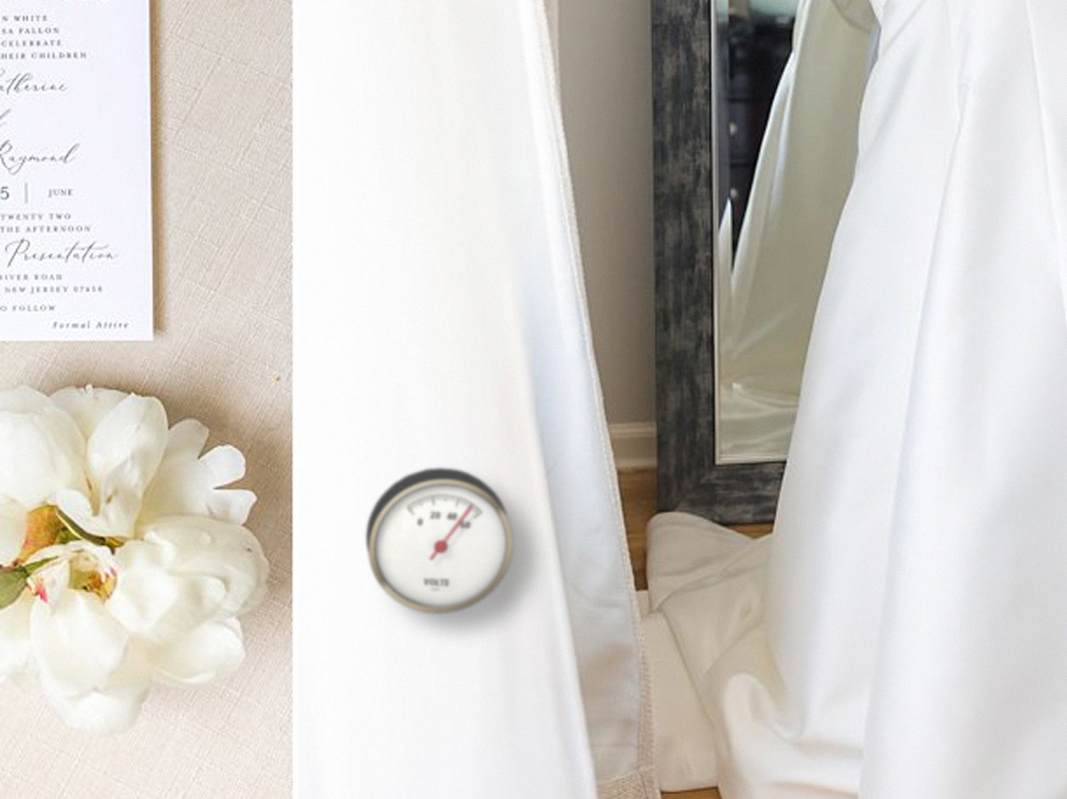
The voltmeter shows 50 V
